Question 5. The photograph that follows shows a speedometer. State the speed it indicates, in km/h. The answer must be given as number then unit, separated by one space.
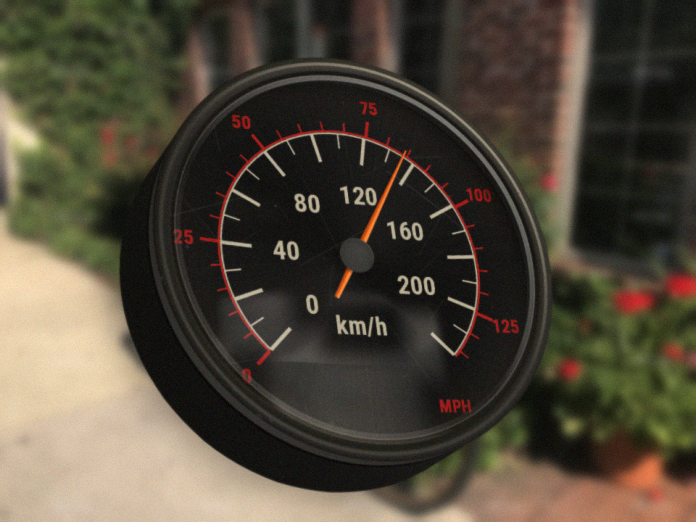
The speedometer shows 135 km/h
